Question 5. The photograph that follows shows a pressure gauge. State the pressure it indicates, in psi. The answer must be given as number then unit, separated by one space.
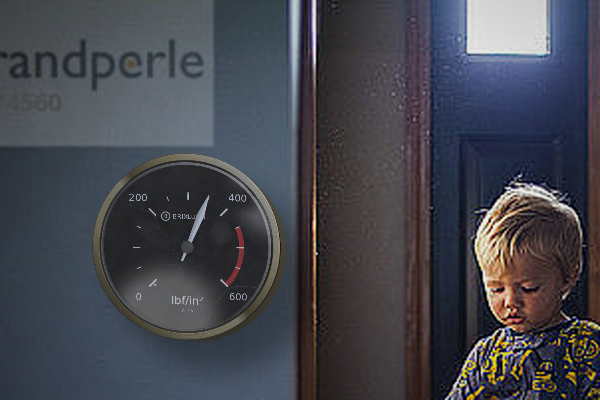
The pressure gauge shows 350 psi
